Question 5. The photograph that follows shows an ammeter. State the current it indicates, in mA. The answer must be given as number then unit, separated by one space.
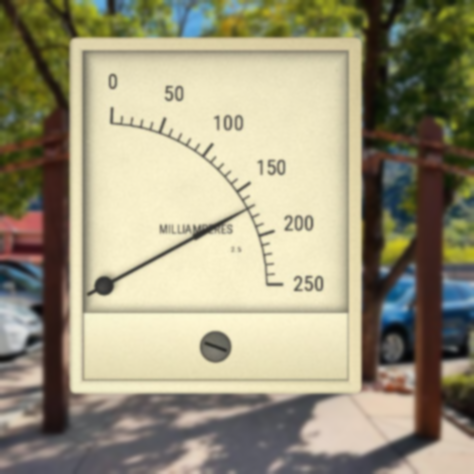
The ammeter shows 170 mA
